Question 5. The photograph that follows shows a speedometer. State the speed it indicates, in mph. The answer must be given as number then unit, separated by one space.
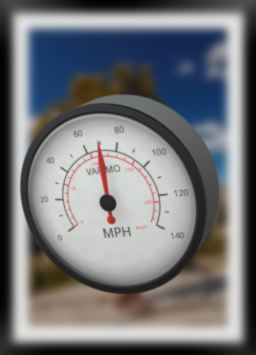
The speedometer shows 70 mph
